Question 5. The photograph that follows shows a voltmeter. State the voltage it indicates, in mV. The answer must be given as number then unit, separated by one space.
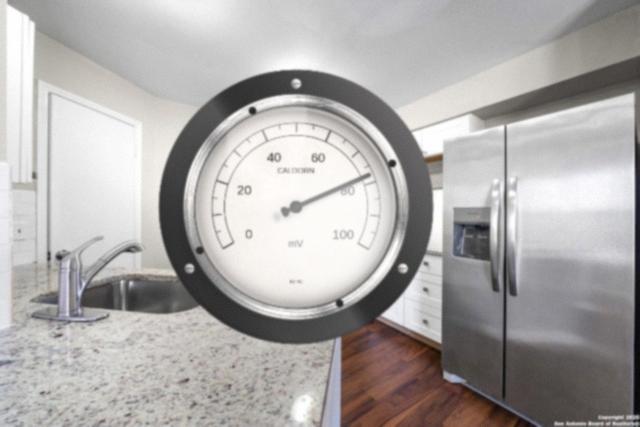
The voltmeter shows 77.5 mV
